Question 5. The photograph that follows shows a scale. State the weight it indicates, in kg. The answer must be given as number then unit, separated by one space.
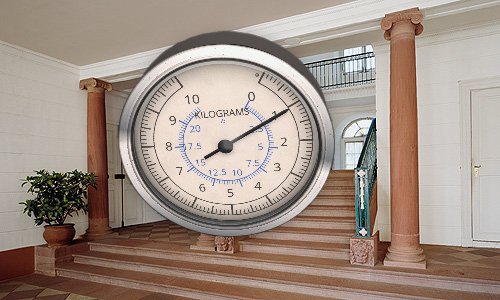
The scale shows 1 kg
